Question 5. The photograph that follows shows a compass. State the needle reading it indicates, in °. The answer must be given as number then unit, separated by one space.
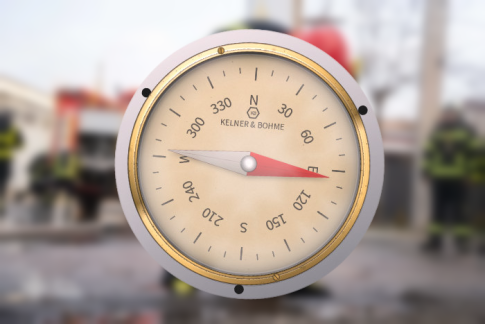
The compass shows 95 °
